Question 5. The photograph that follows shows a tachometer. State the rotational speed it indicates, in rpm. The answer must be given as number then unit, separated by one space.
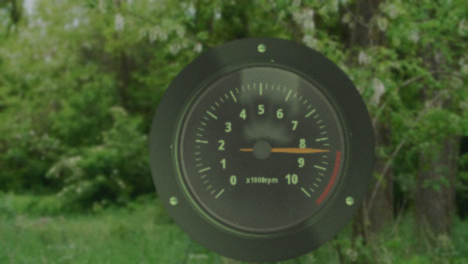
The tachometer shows 8400 rpm
